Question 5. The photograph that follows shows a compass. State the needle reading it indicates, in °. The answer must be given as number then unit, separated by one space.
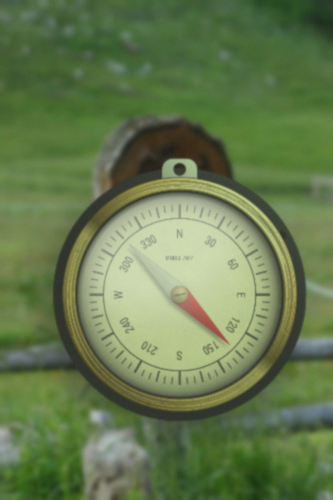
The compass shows 135 °
